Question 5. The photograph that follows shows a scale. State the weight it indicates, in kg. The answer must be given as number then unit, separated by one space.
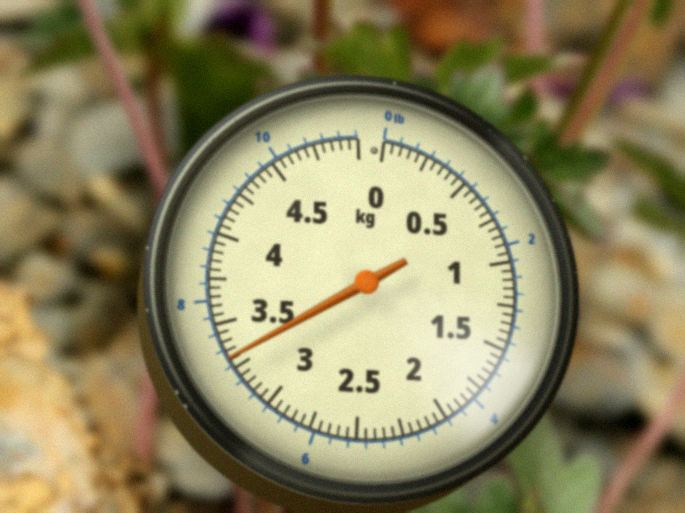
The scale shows 3.3 kg
